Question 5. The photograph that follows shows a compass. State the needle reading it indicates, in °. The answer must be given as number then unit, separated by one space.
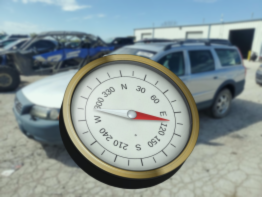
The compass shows 105 °
